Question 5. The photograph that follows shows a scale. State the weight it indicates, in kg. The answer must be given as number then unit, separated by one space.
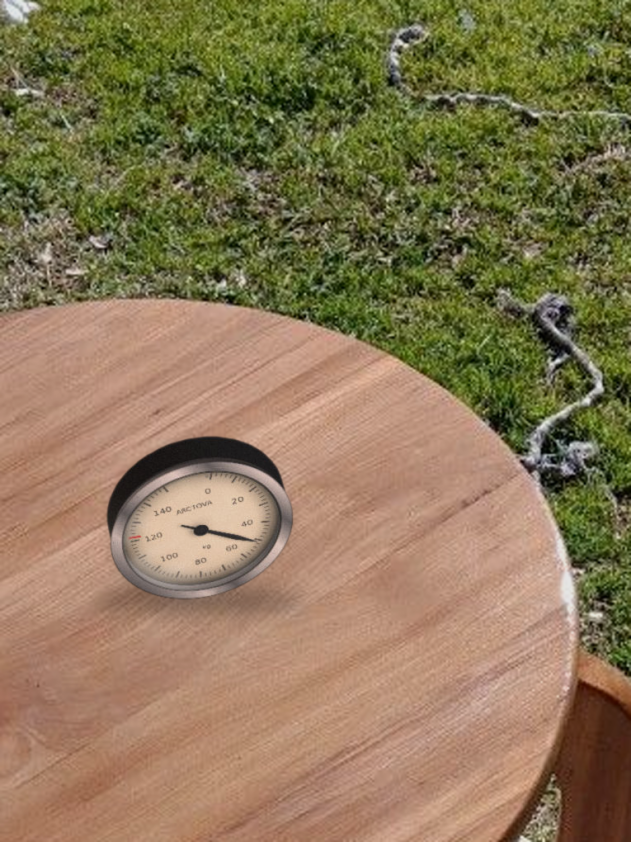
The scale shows 50 kg
